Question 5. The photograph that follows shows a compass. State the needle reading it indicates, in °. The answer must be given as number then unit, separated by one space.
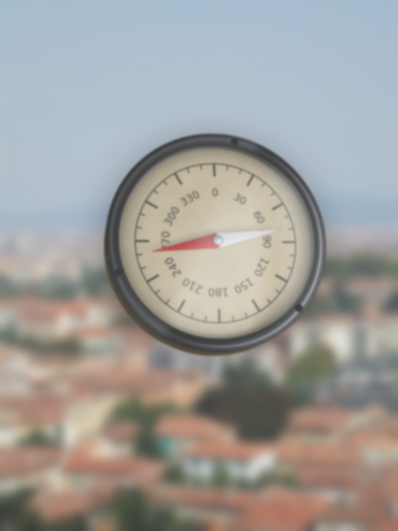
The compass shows 260 °
